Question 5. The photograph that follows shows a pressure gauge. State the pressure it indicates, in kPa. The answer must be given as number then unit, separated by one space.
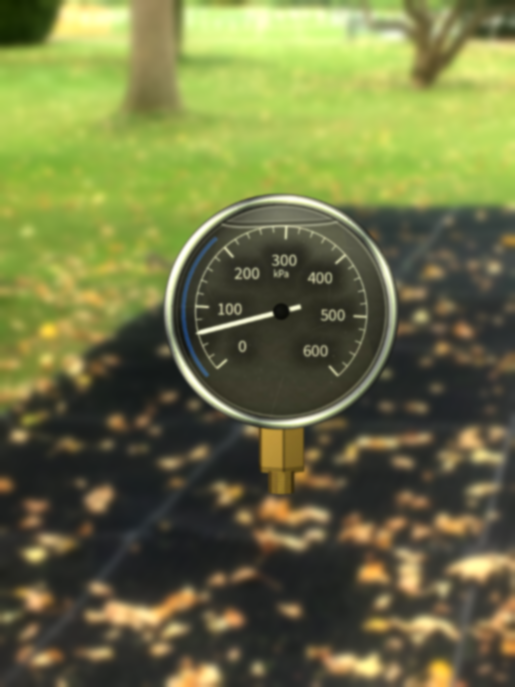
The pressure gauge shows 60 kPa
